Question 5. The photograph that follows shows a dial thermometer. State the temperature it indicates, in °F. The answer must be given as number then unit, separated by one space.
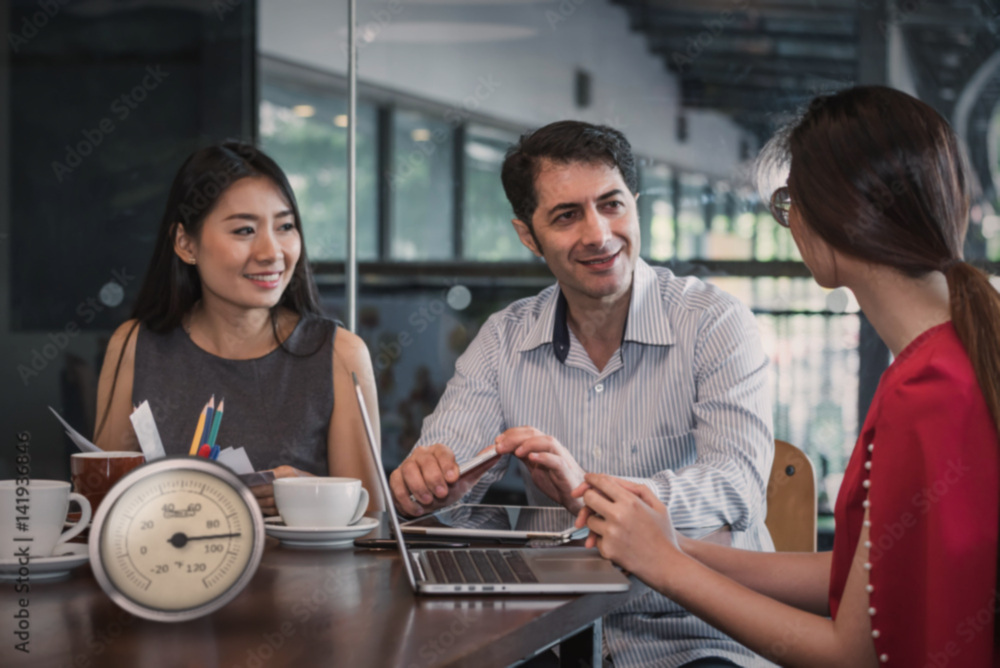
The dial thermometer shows 90 °F
